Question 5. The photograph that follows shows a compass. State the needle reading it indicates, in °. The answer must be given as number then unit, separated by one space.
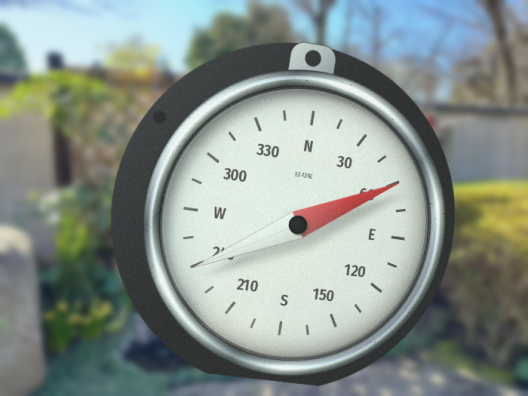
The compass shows 60 °
